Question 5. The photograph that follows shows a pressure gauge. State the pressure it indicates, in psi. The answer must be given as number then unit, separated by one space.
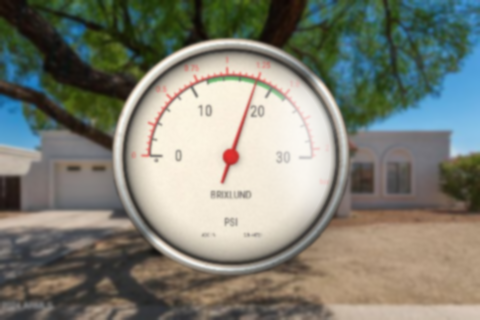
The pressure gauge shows 18 psi
